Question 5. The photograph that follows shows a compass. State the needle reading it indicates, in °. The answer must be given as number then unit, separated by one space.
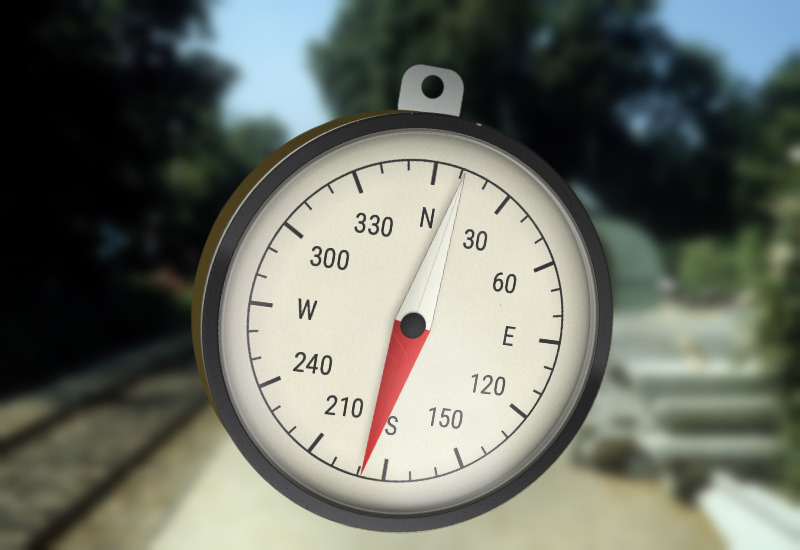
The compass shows 190 °
